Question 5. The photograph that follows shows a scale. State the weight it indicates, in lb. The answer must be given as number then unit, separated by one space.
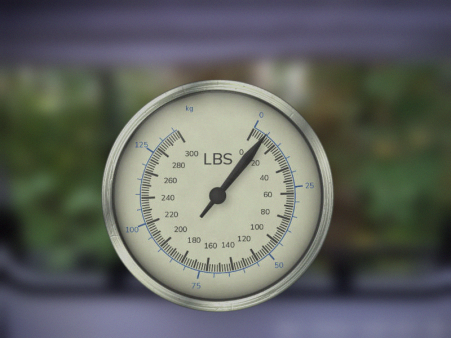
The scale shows 10 lb
